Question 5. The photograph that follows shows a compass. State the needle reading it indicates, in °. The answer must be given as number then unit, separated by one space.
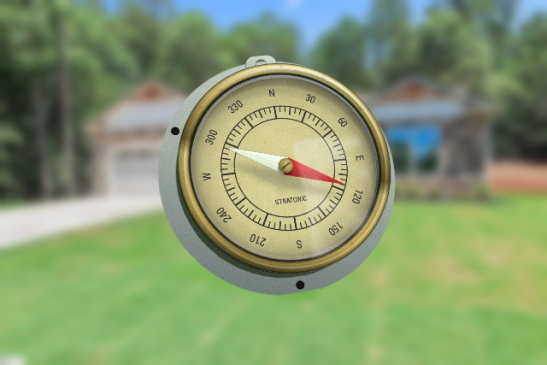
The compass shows 115 °
